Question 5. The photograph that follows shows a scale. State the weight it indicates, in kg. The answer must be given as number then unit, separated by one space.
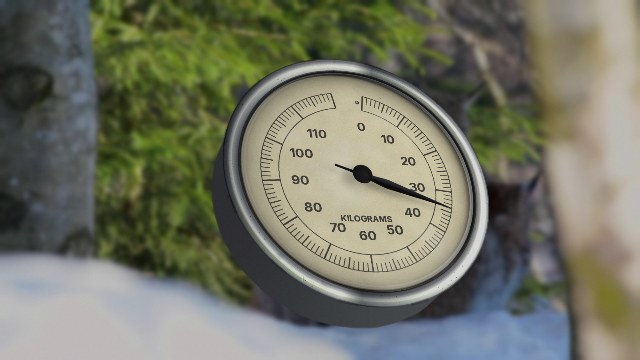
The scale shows 35 kg
